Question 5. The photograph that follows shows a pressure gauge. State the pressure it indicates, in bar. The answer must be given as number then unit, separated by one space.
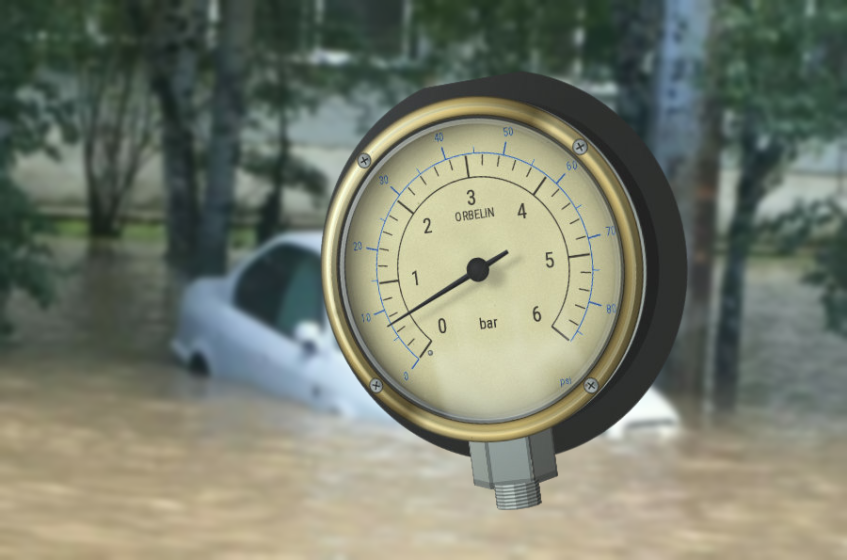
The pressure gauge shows 0.5 bar
